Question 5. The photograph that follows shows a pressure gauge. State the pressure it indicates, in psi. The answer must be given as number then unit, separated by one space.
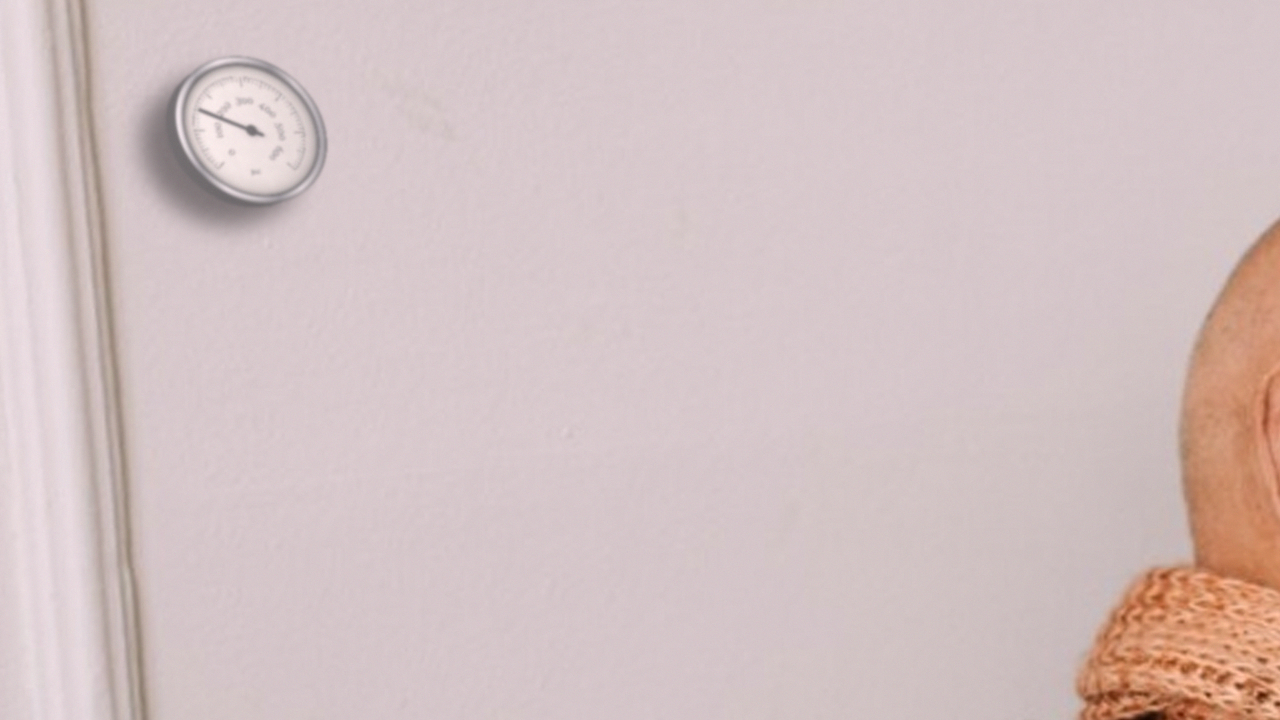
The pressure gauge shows 150 psi
